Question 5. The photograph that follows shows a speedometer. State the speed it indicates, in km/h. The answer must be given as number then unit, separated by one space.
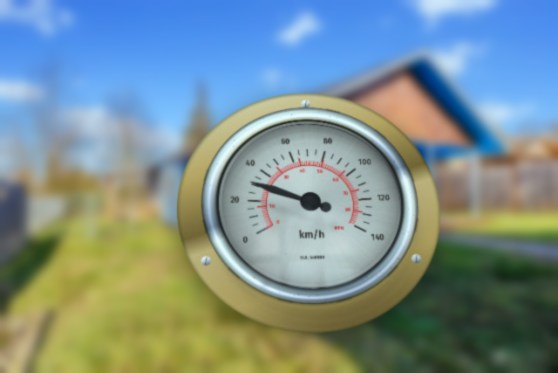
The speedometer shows 30 km/h
